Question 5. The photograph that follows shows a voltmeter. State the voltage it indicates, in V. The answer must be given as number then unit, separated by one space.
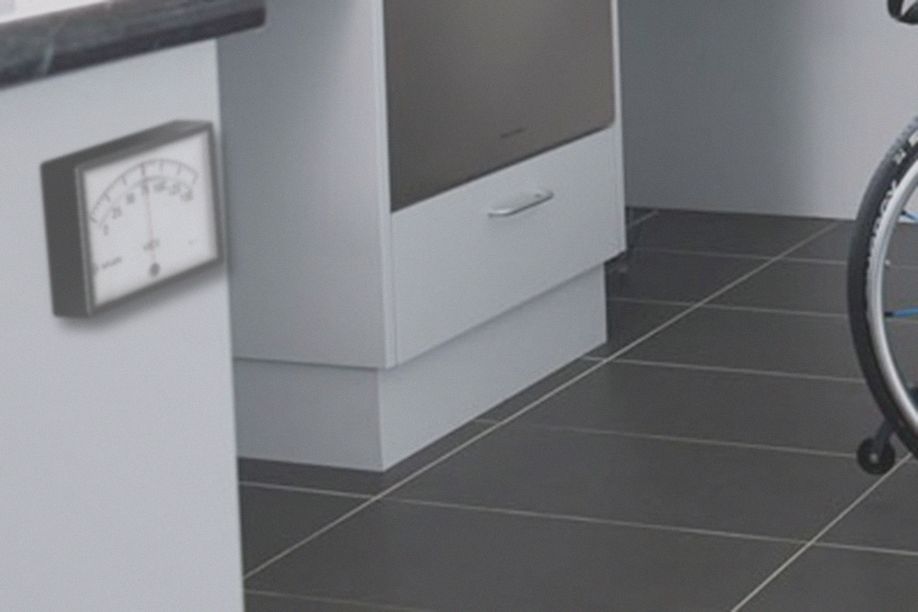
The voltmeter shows 75 V
